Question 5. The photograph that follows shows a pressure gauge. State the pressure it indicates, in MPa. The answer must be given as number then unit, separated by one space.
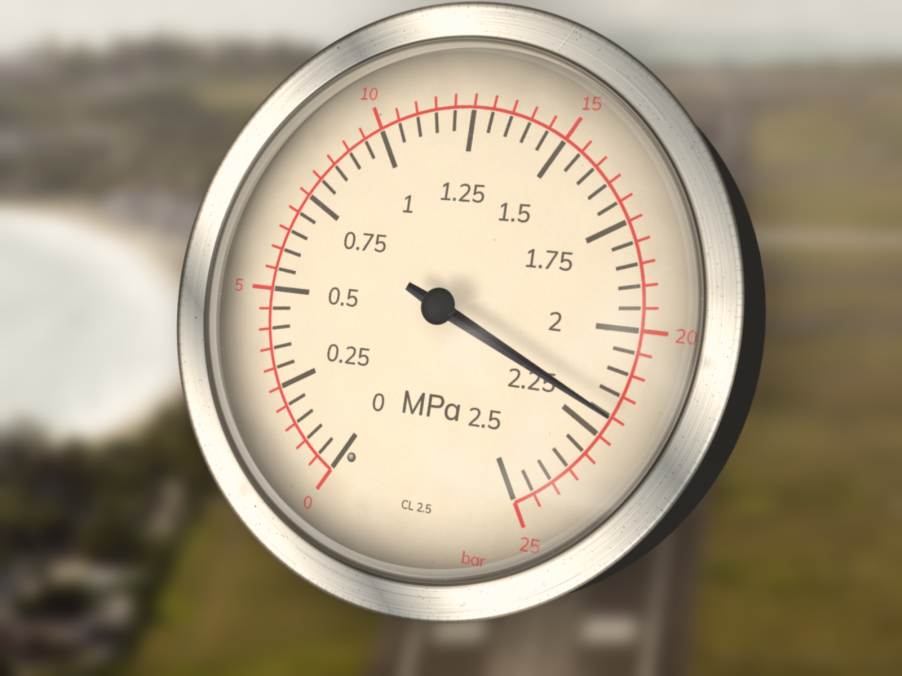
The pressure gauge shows 2.2 MPa
